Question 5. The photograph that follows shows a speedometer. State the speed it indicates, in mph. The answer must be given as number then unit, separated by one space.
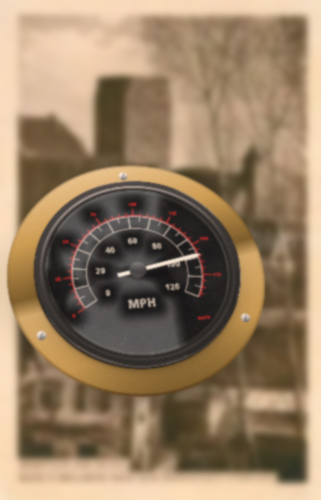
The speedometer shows 100 mph
